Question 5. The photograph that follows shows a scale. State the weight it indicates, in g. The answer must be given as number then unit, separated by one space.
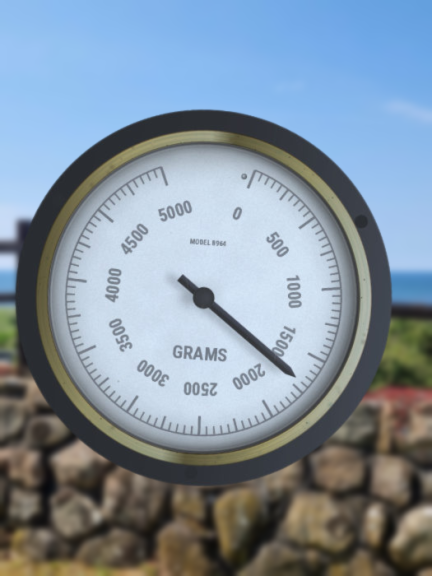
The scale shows 1700 g
